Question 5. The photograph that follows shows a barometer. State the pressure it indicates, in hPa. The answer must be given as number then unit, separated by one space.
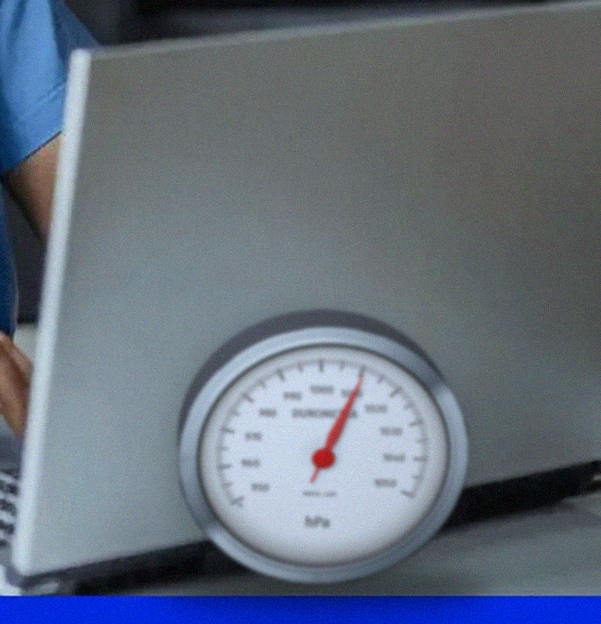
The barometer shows 1010 hPa
